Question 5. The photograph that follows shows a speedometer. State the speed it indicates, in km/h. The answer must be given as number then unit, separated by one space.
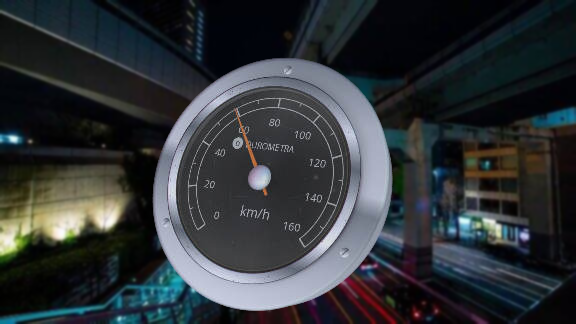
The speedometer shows 60 km/h
